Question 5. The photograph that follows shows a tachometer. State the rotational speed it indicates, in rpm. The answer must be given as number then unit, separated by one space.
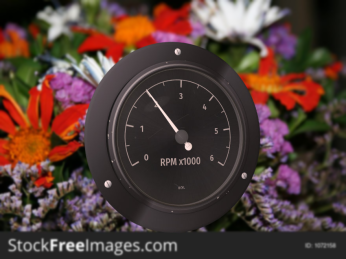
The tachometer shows 2000 rpm
